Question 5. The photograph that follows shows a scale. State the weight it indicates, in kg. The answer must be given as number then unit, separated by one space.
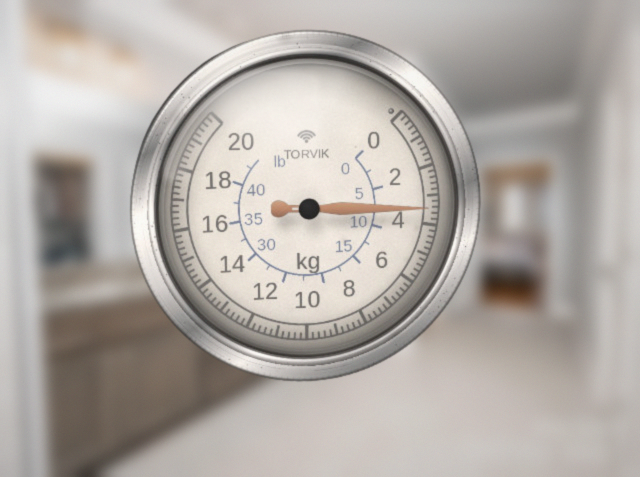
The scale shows 3.4 kg
